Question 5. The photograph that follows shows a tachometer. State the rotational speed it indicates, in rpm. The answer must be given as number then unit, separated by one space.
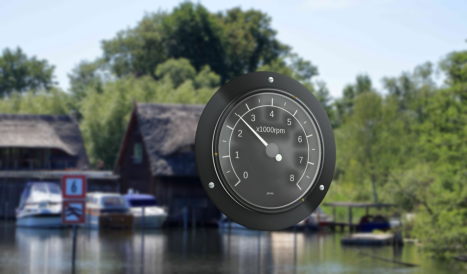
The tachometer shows 2500 rpm
